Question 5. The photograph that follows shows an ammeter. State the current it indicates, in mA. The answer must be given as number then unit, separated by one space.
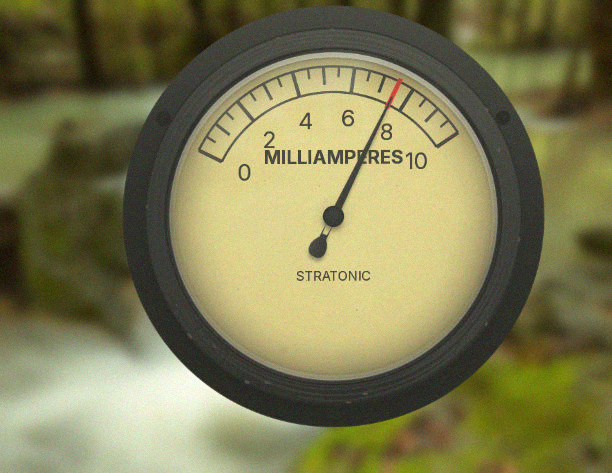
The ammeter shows 7.5 mA
